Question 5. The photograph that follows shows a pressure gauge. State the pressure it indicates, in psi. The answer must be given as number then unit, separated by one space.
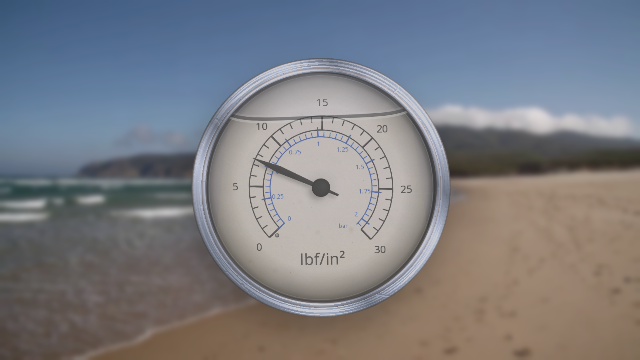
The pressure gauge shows 7.5 psi
